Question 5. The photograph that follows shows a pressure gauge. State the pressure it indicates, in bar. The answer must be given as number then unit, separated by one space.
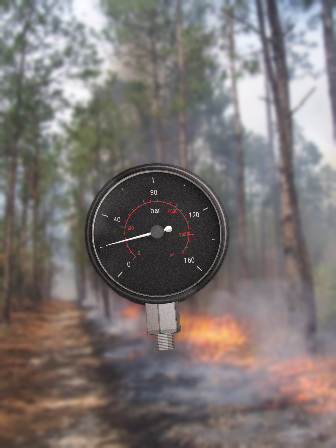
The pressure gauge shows 20 bar
